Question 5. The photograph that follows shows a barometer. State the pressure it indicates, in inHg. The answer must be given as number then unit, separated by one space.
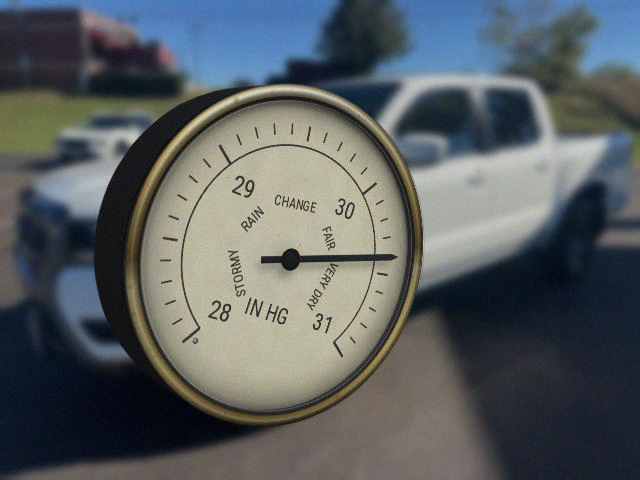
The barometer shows 30.4 inHg
